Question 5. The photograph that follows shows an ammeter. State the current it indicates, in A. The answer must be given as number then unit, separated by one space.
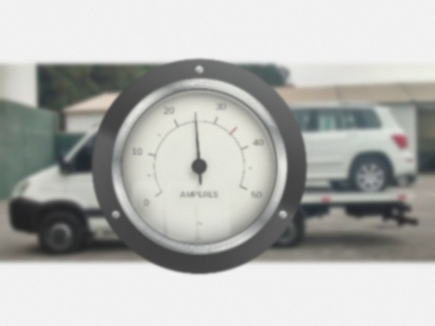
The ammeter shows 25 A
